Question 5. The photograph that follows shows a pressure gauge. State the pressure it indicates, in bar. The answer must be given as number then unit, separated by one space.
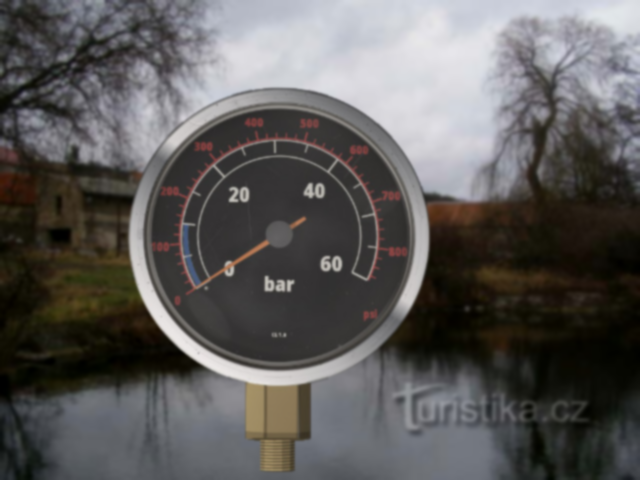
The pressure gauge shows 0 bar
